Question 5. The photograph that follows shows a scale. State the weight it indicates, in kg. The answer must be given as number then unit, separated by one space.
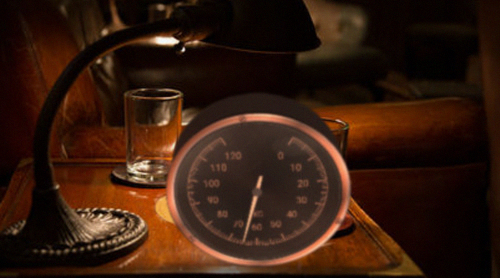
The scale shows 65 kg
